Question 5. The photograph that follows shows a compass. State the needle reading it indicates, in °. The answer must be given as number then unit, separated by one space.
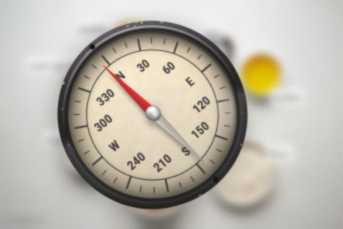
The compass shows 355 °
